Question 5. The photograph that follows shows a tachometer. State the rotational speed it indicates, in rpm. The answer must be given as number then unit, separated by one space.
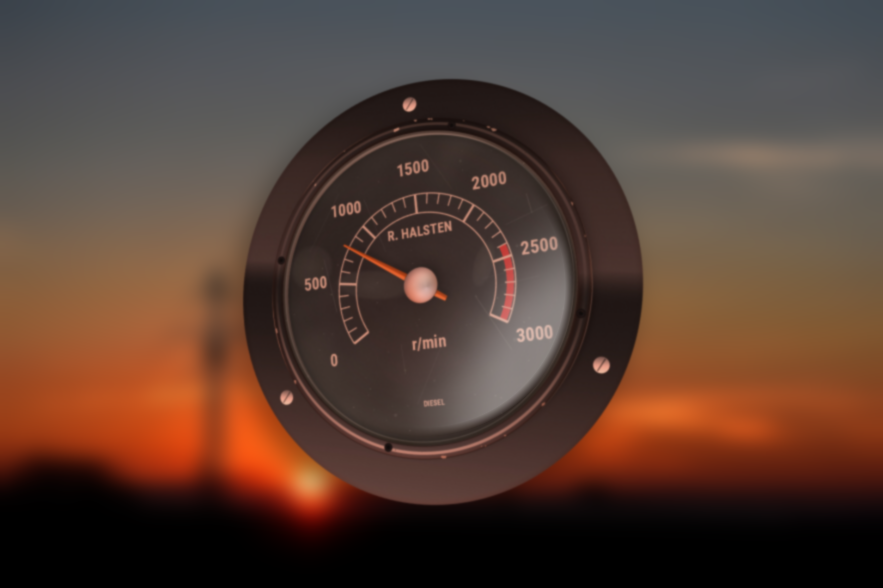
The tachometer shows 800 rpm
